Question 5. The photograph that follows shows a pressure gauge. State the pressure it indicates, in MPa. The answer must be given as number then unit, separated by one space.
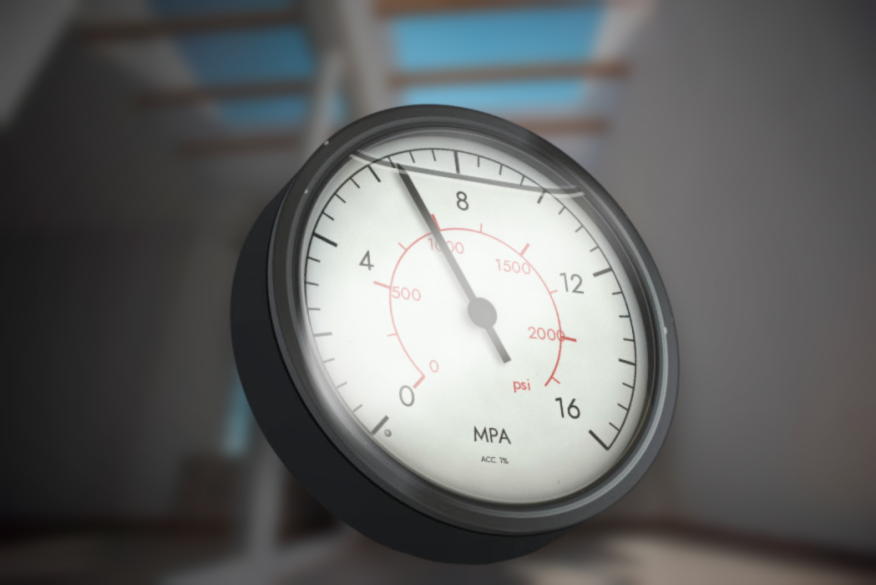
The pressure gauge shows 6.5 MPa
